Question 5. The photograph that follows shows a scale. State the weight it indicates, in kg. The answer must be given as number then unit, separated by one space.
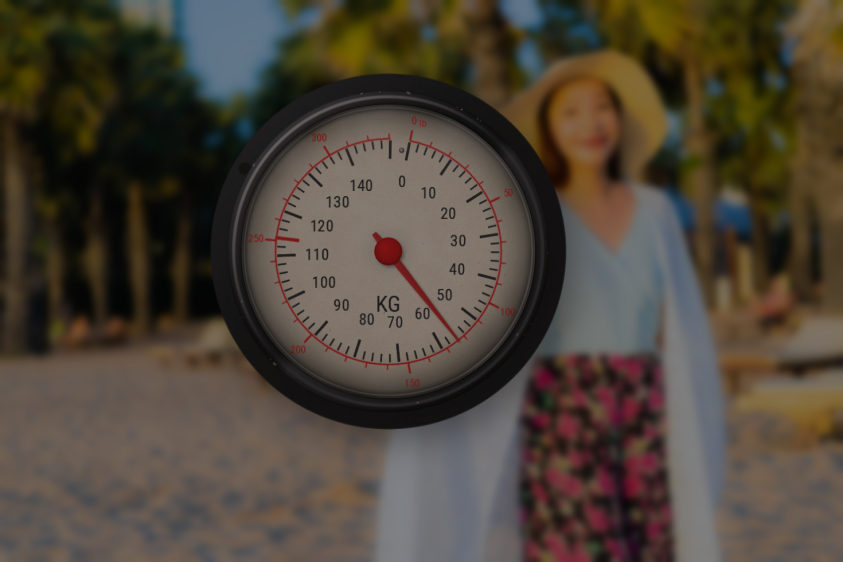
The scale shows 56 kg
